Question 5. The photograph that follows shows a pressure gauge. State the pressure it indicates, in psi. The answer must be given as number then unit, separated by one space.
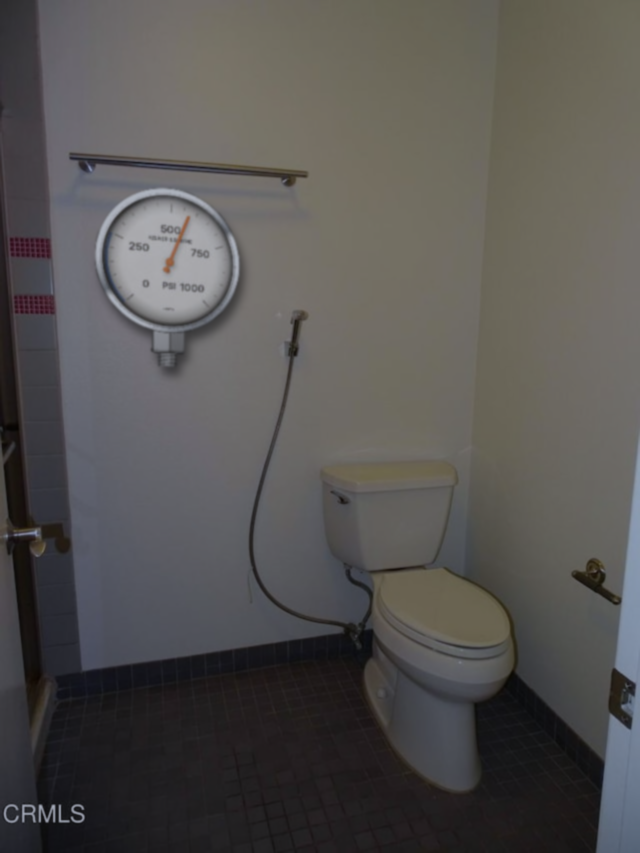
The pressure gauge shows 575 psi
